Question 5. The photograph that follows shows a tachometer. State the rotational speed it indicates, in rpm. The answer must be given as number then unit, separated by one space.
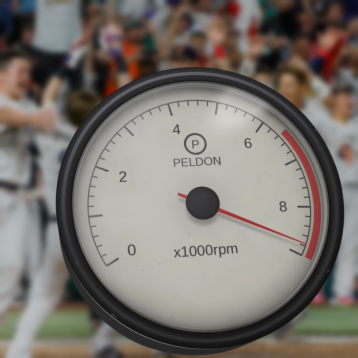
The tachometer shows 8800 rpm
